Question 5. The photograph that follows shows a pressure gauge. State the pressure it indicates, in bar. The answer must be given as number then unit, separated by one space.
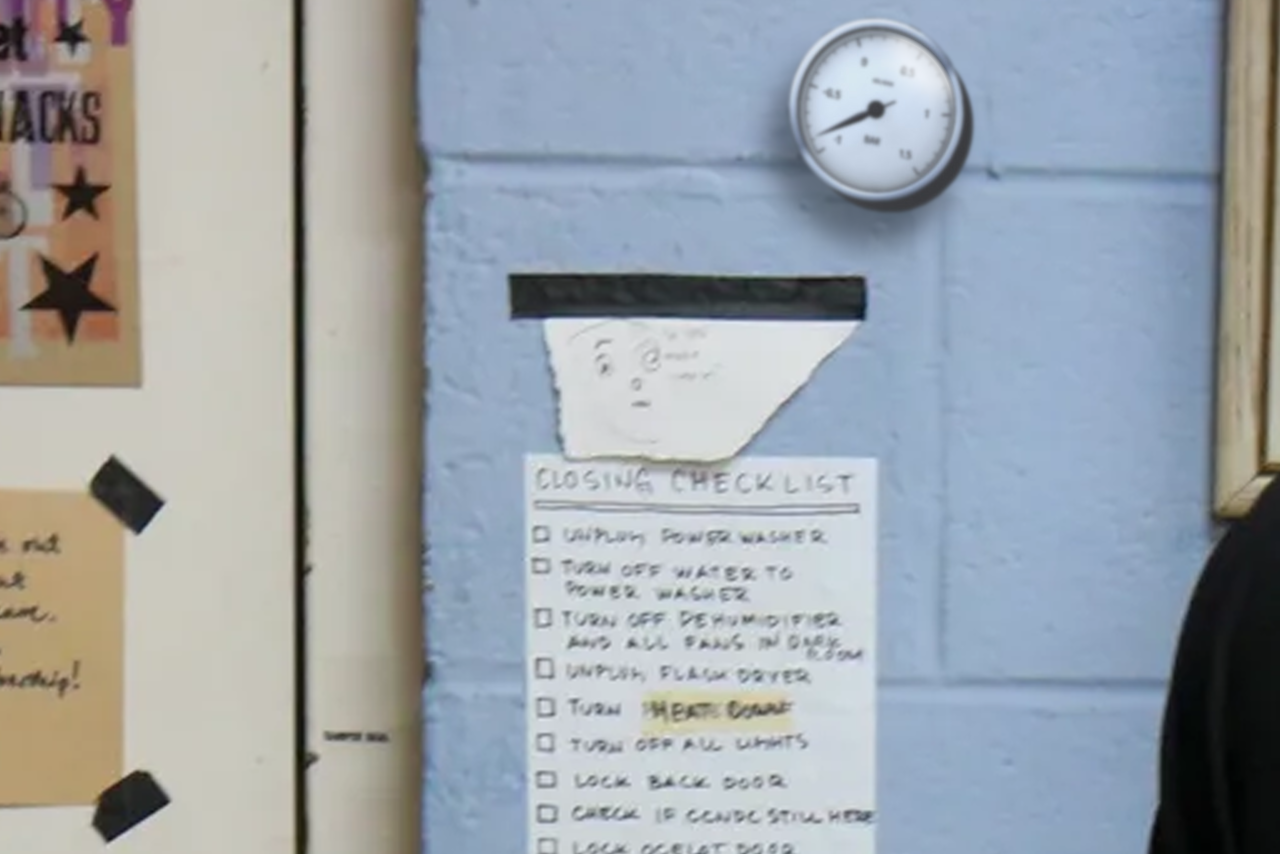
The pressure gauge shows -0.9 bar
